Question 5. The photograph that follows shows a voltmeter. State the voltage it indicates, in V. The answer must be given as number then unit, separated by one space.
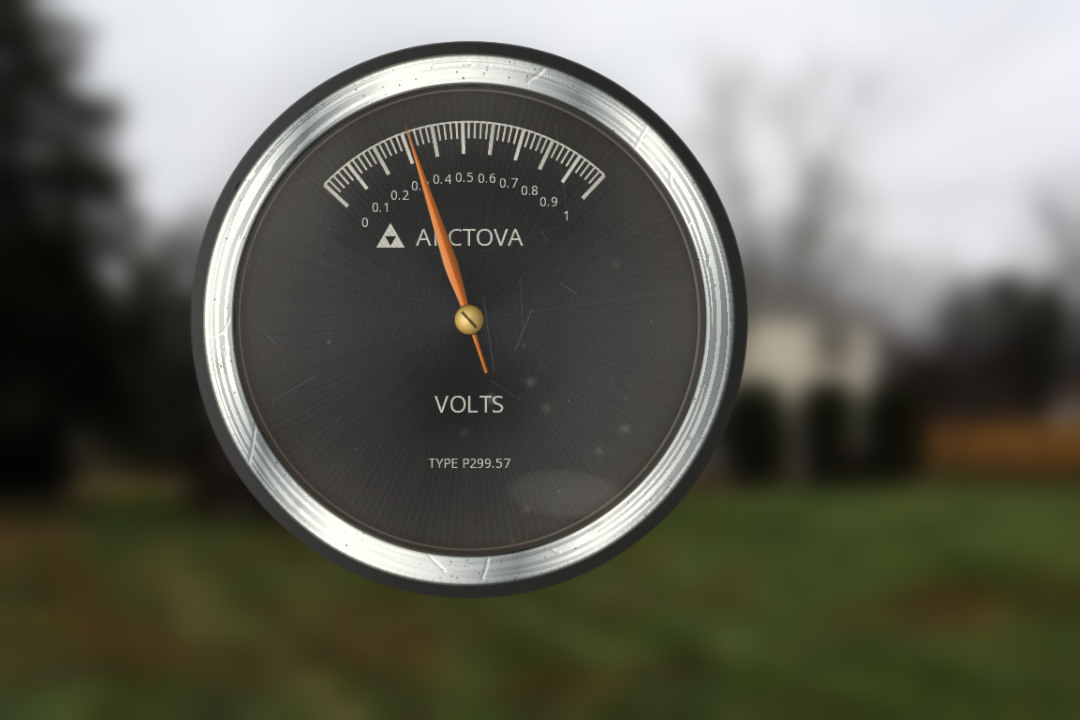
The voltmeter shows 0.32 V
